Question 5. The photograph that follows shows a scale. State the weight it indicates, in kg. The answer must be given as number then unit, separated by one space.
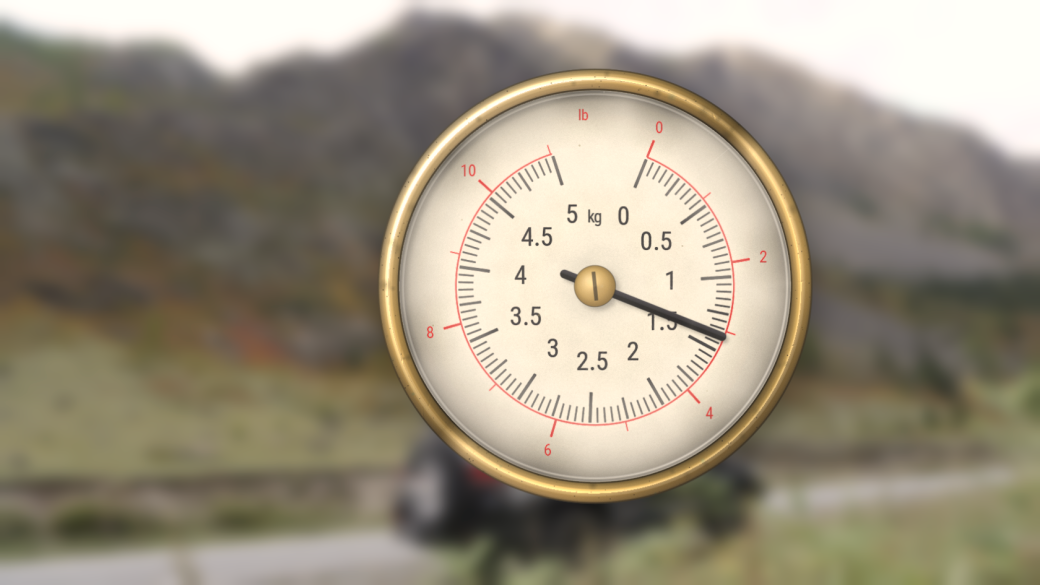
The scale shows 1.4 kg
